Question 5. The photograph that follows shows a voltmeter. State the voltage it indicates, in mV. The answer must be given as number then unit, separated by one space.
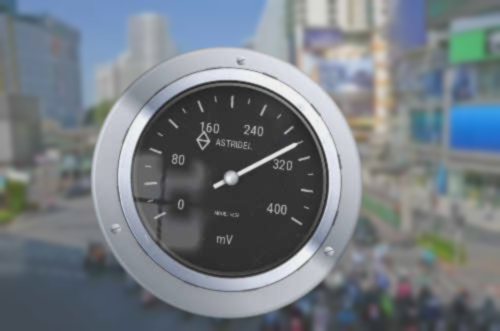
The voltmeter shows 300 mV
